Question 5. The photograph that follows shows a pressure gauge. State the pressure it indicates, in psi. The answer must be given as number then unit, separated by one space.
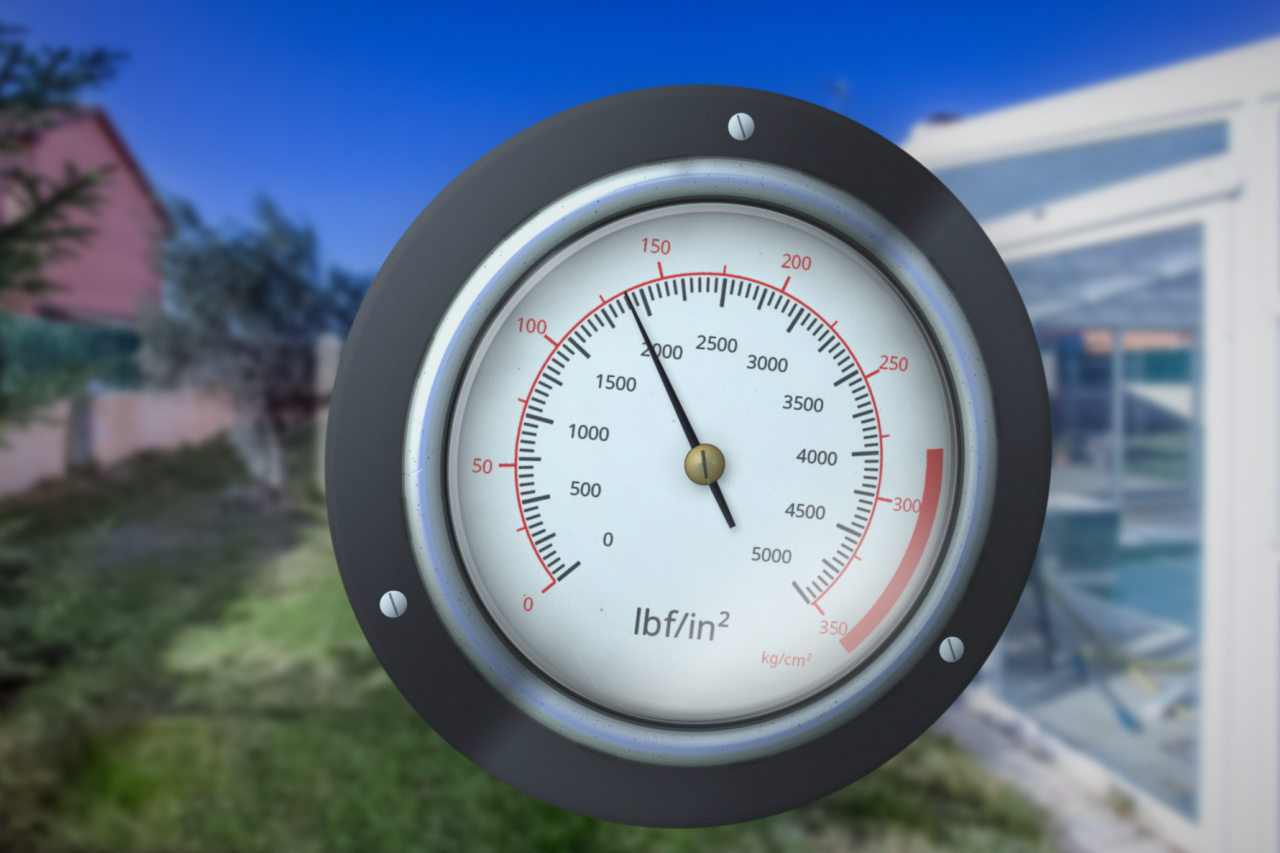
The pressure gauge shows 1900 psi
